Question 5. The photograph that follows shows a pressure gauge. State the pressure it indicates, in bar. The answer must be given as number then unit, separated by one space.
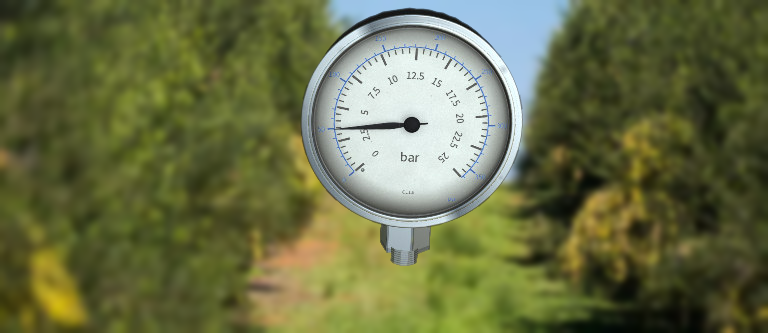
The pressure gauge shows 3.5 bar
